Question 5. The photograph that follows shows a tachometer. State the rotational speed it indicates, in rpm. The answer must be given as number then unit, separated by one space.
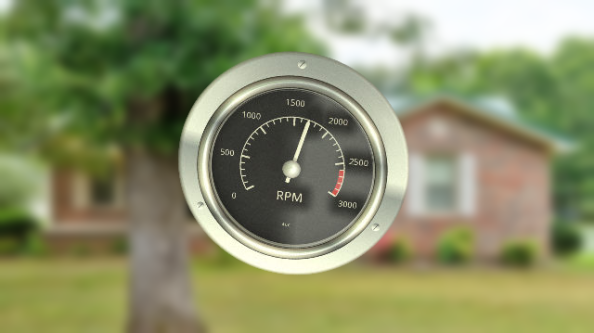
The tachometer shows 1700 rpm
